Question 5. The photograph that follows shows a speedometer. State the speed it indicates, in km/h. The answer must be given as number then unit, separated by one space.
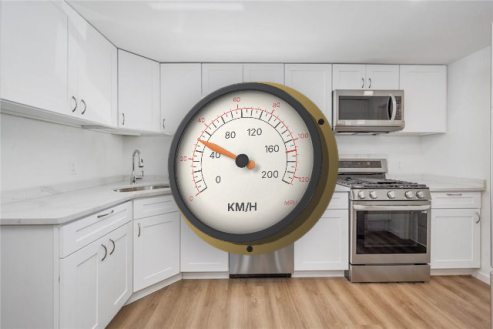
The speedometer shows 50 km/h
